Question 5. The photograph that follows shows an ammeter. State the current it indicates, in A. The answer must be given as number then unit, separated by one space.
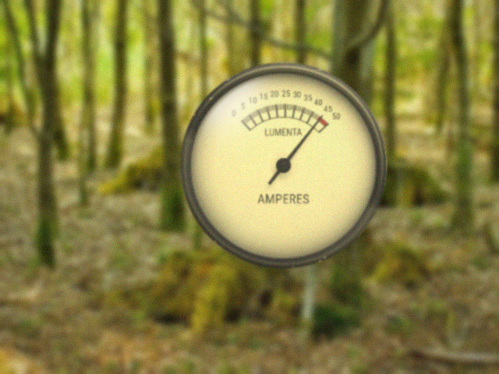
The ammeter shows 45 A
